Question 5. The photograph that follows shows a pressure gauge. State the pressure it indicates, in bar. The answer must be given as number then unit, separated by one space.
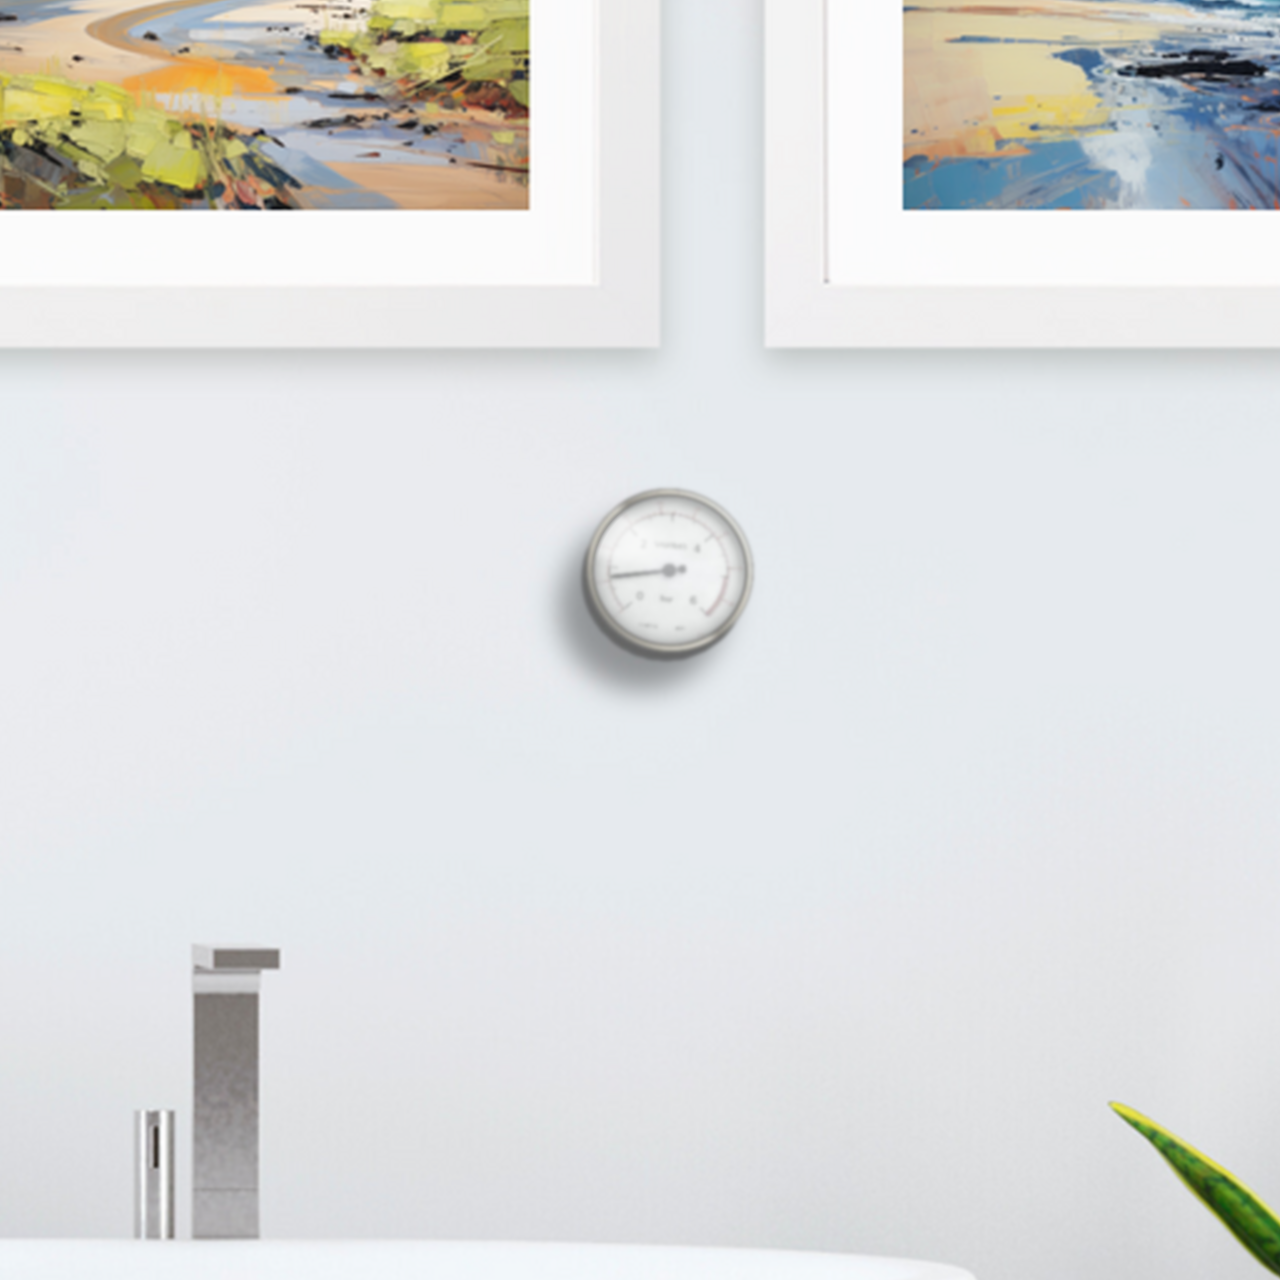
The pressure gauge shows 0.75 bar
